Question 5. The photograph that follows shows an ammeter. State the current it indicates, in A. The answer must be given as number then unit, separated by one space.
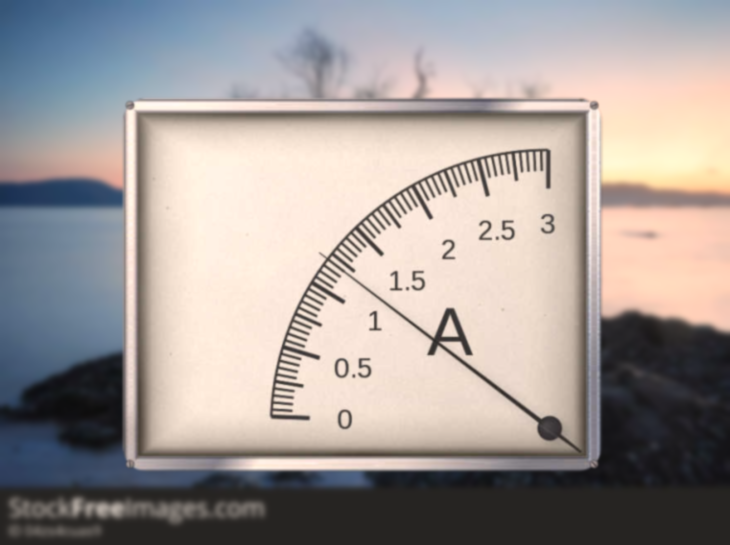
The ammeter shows 1.2 A
